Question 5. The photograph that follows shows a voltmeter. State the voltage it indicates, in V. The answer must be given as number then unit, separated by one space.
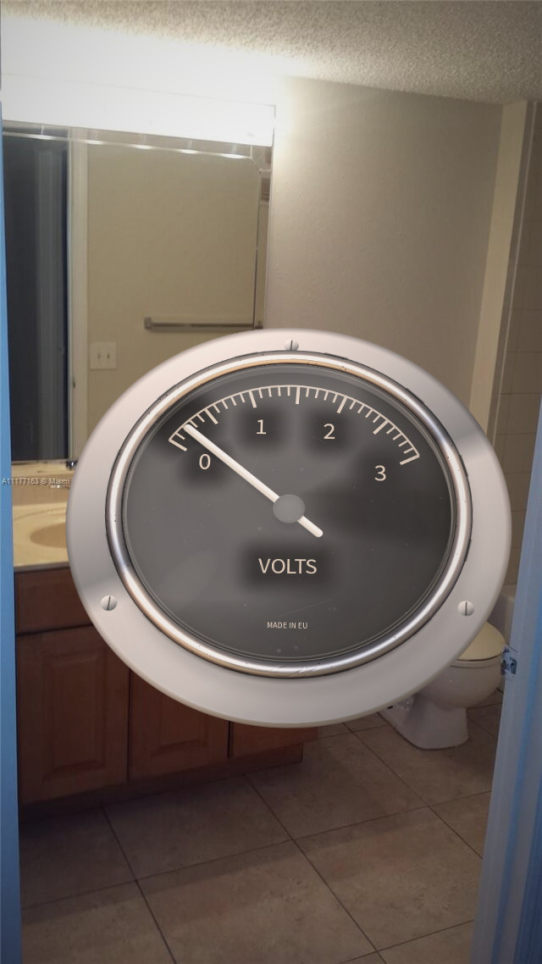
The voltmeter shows 0.2 V
